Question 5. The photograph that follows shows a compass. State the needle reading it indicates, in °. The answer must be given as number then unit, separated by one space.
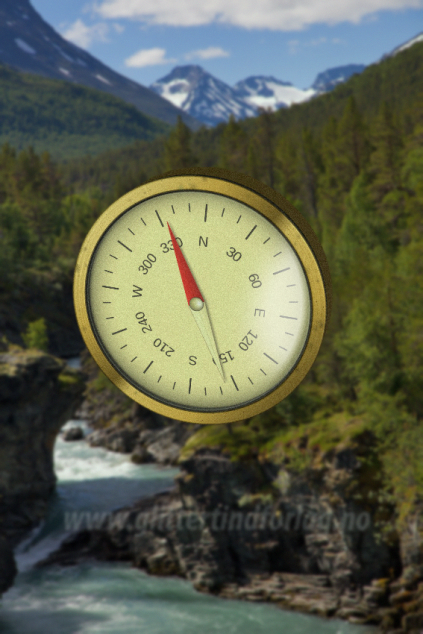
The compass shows 335 °
